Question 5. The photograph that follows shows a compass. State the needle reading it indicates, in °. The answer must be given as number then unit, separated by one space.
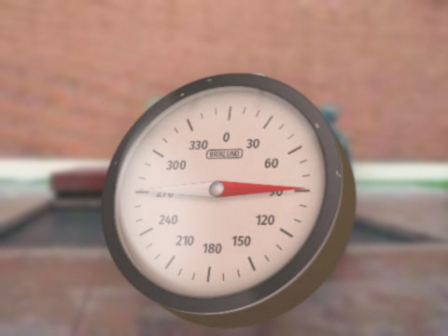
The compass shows 90 °
